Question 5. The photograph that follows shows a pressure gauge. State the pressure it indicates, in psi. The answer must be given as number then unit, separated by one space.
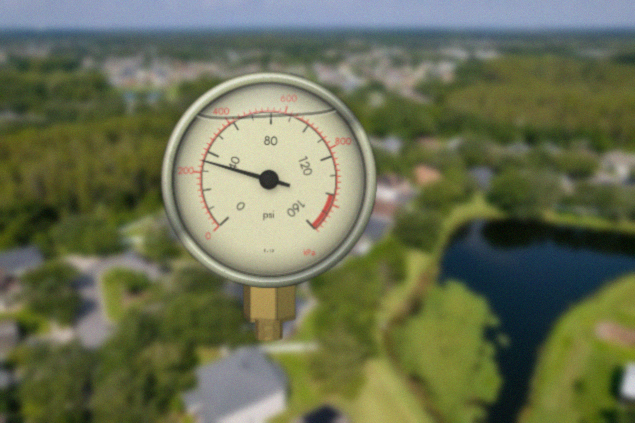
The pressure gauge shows 35 psi
